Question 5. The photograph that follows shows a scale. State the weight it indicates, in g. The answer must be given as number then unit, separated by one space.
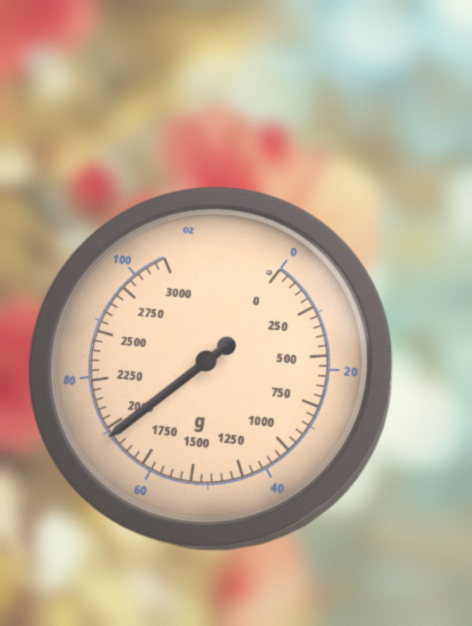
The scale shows 1950 g
